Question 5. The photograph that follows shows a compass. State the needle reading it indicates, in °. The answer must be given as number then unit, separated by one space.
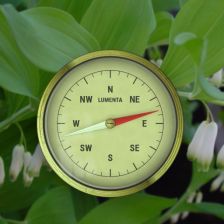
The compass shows 75 °
